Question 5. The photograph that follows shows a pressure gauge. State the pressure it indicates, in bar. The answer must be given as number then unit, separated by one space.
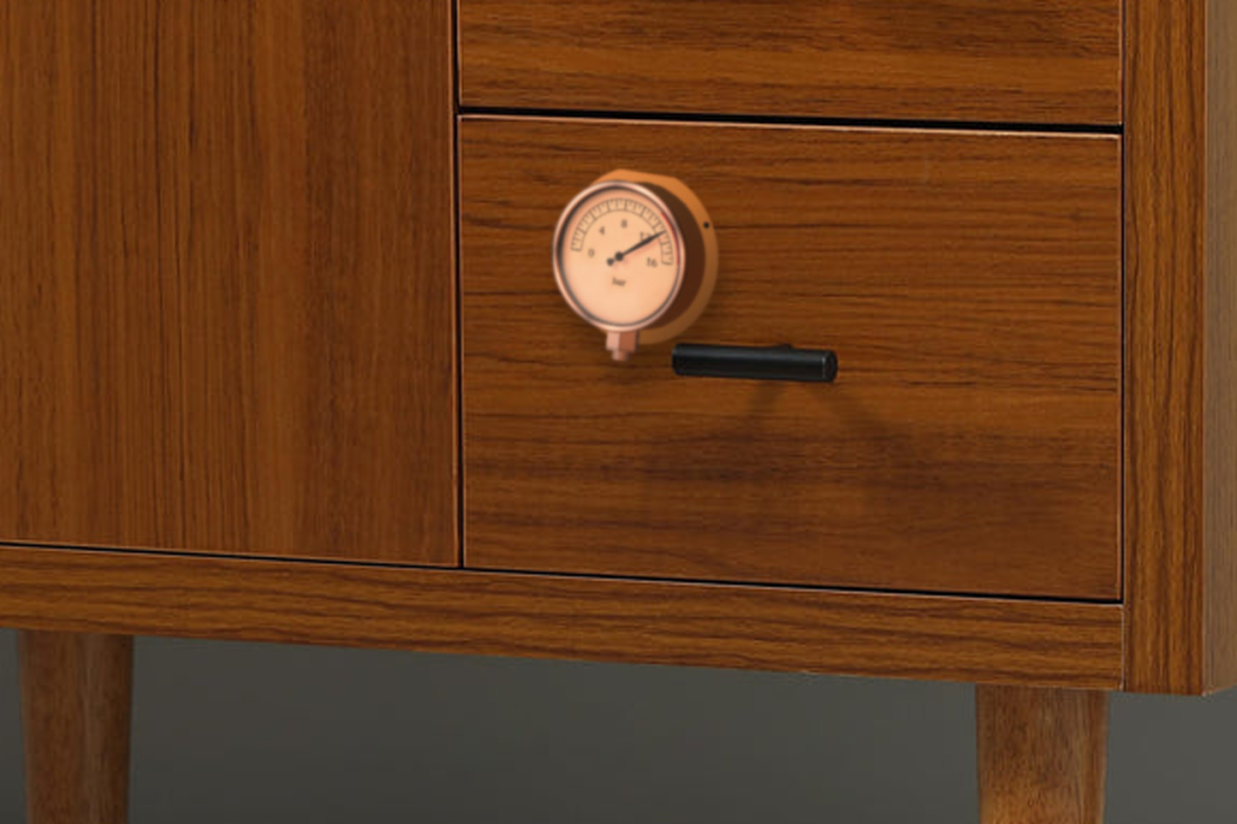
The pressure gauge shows 13 bar
